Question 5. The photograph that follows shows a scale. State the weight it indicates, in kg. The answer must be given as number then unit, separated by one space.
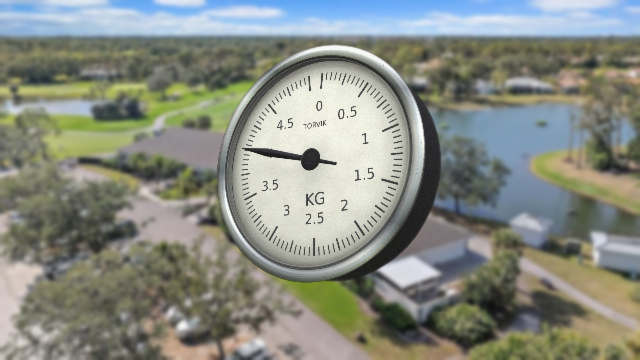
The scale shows 4 kg
